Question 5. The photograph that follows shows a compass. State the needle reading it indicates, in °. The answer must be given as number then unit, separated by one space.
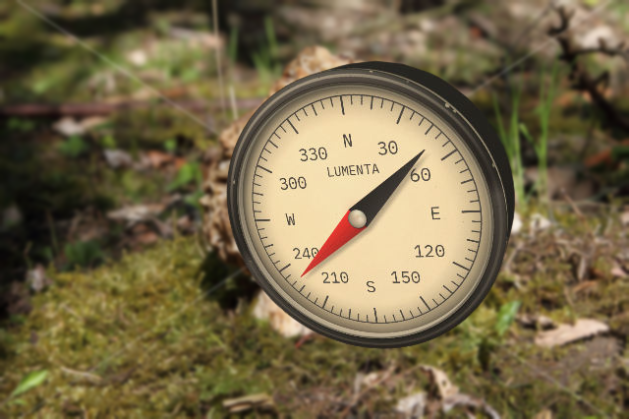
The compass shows 230 °
